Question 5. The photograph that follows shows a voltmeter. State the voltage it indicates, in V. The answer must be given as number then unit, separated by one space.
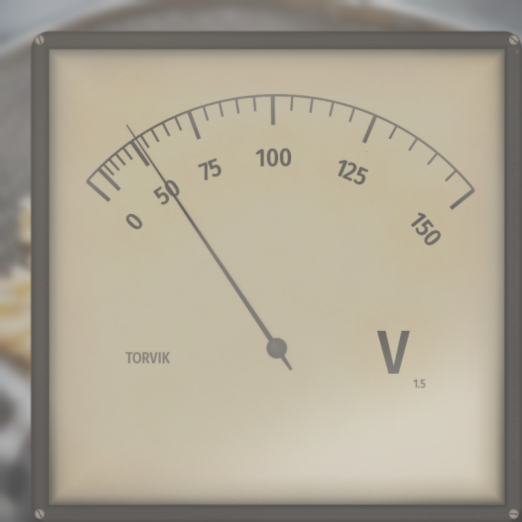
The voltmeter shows 52.5 V
